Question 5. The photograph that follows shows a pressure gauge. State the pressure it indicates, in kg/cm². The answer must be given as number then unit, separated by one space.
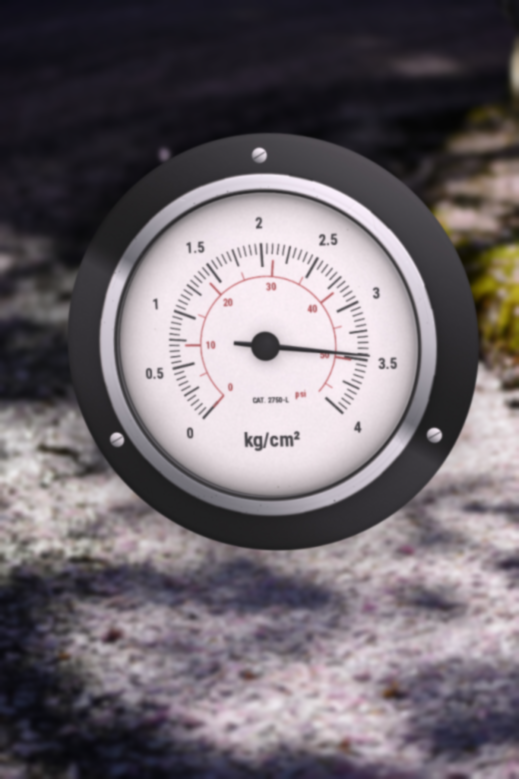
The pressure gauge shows 3.45 kg/cm²
